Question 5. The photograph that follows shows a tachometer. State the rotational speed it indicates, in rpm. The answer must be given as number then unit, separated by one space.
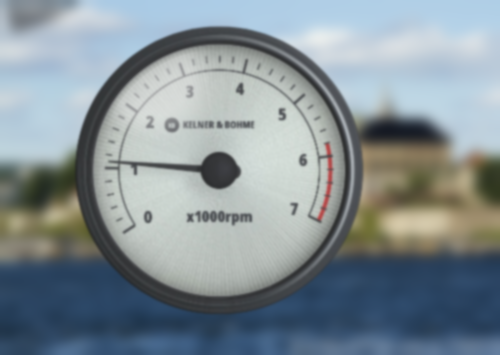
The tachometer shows 1100 rpm
